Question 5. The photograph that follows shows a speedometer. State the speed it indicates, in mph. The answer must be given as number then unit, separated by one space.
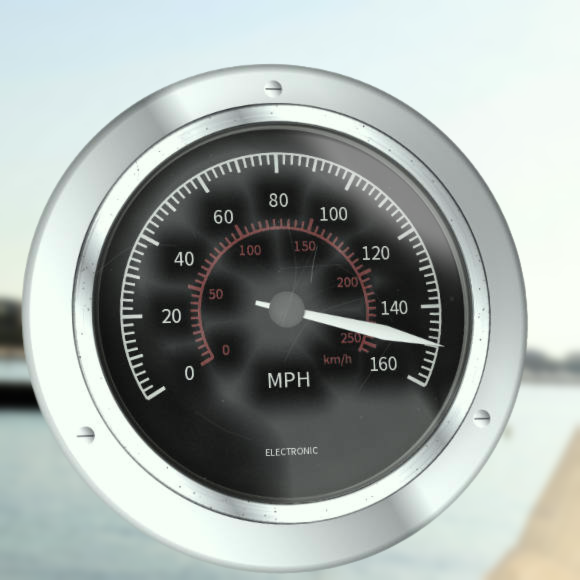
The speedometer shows 150 mph
